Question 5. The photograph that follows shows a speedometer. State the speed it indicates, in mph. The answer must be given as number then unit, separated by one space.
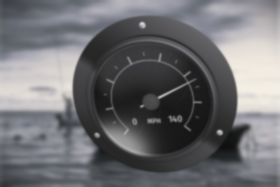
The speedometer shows 105 mph
